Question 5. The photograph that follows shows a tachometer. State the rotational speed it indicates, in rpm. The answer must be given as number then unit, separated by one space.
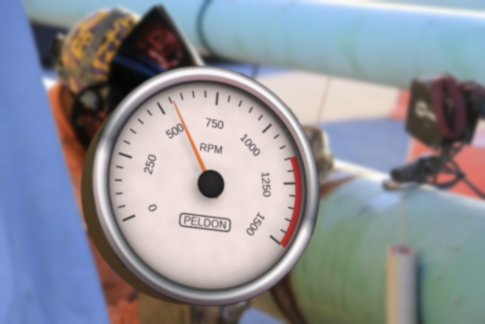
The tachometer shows 550 rpm
